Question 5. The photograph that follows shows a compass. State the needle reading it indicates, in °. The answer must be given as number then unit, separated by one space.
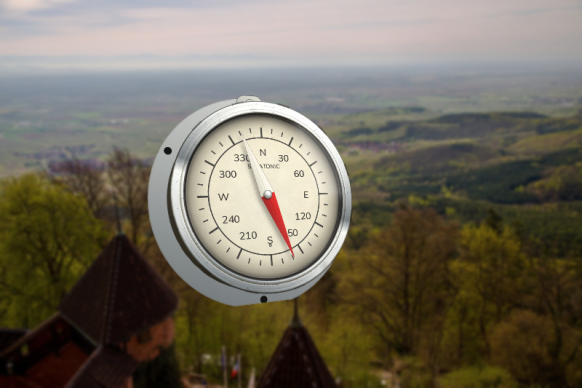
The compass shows 160 °
